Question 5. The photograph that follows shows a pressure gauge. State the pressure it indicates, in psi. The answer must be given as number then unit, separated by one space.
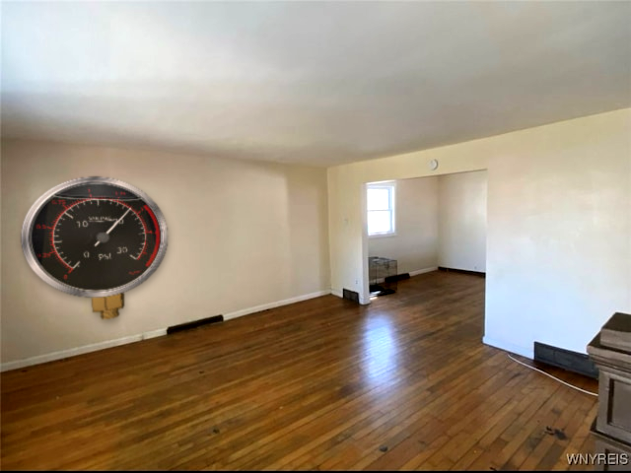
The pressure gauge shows 20 psi
